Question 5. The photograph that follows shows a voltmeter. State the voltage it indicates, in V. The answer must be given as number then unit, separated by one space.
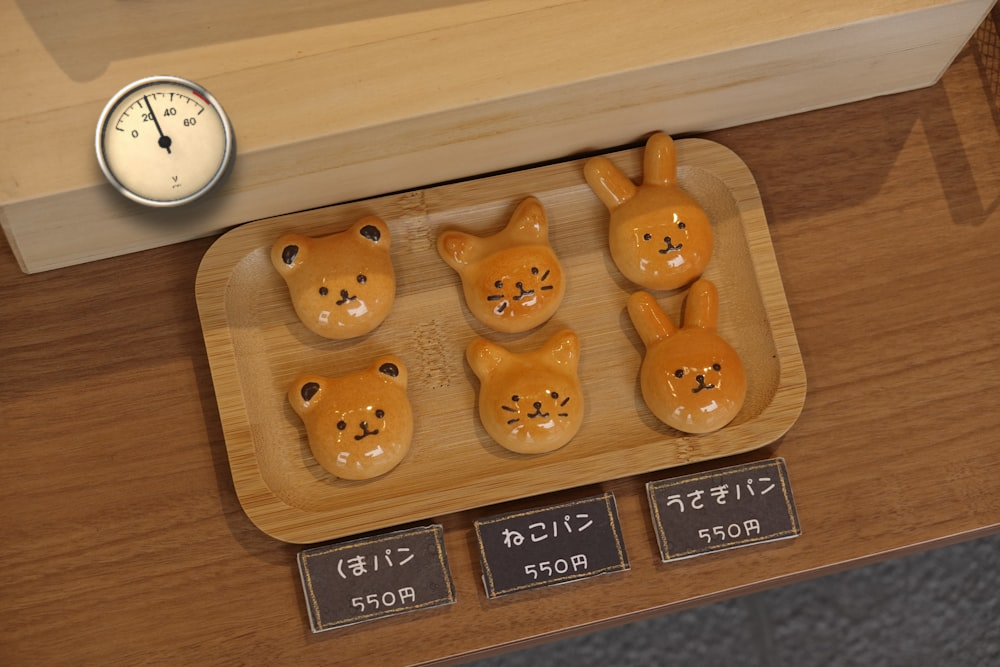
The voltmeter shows 25 V
